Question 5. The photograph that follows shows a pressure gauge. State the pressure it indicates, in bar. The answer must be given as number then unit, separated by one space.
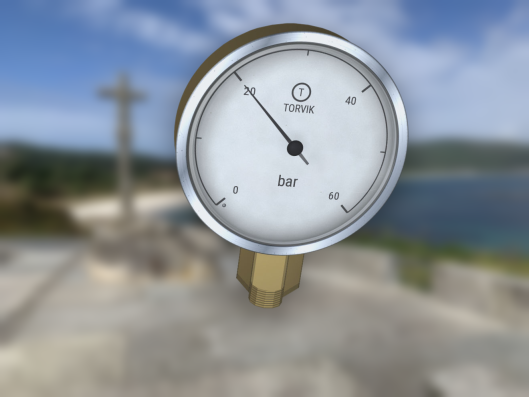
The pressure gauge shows 20 bar
